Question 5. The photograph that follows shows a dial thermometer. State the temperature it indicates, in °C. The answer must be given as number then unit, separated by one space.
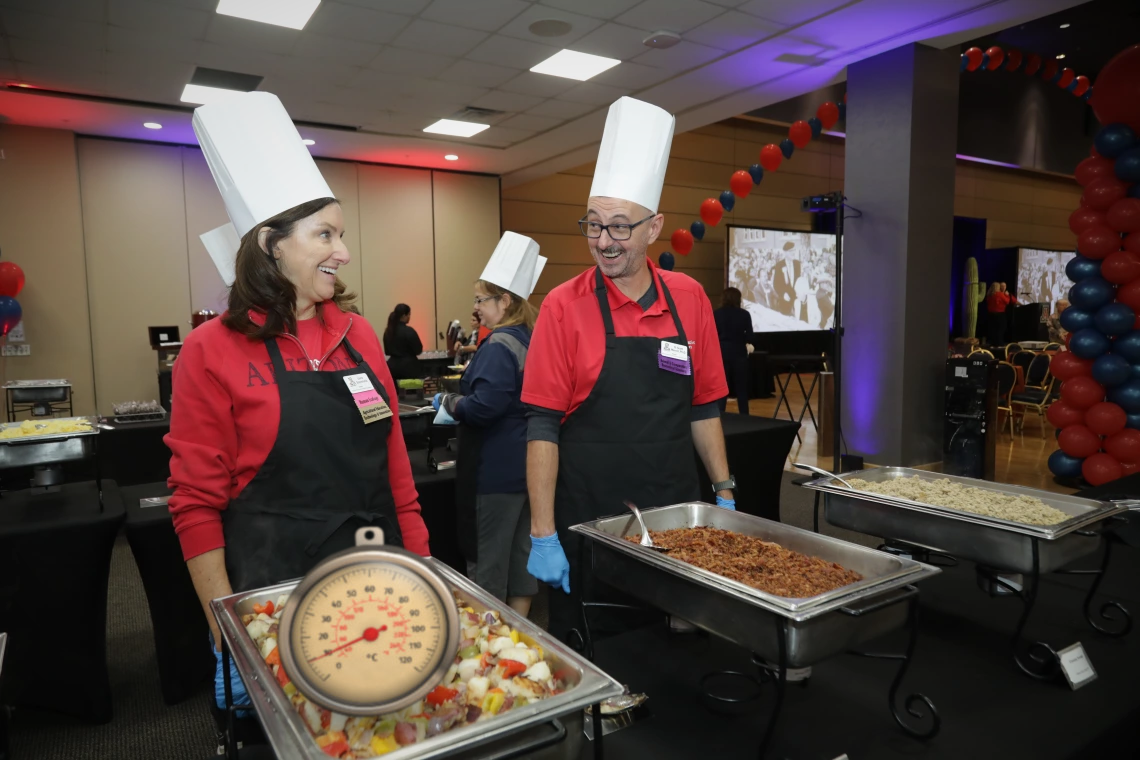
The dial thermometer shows 10 °C
